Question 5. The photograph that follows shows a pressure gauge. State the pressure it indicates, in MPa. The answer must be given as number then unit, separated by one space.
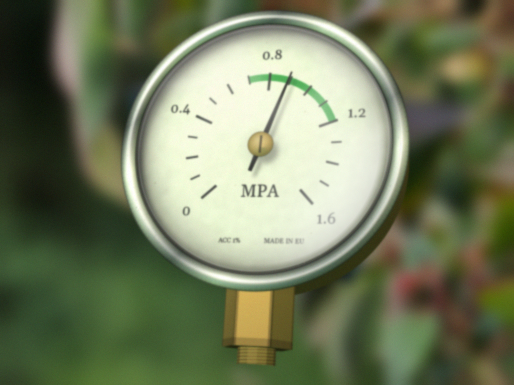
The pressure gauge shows 0.9 MPa
